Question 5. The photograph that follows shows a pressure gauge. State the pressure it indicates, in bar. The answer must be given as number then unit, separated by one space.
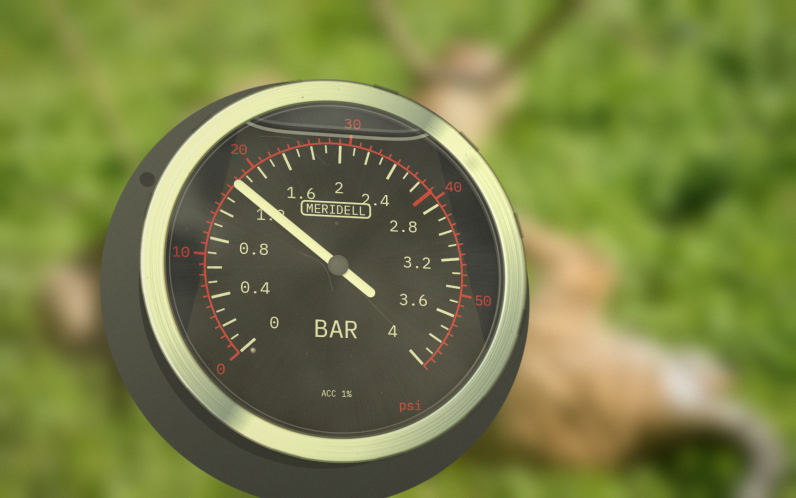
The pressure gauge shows 1.2 bar
